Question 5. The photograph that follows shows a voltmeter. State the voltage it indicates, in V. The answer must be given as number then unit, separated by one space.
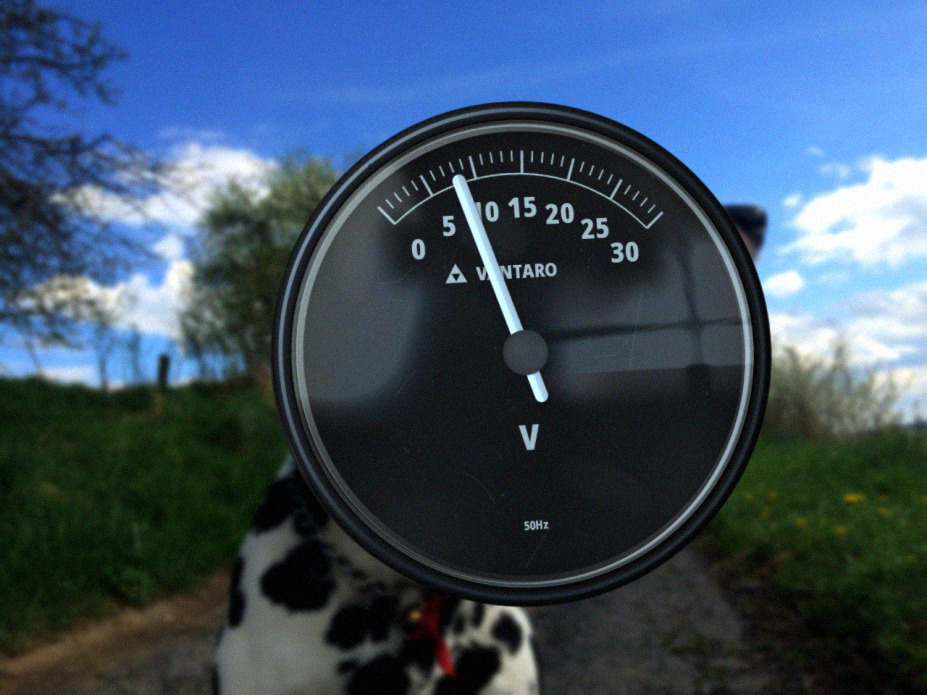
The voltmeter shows 8 V
